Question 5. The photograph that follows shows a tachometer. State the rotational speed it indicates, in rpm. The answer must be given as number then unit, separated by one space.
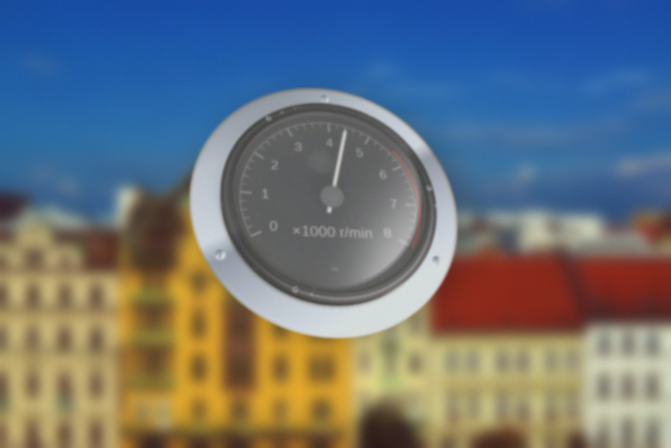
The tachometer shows 4400 rpm
